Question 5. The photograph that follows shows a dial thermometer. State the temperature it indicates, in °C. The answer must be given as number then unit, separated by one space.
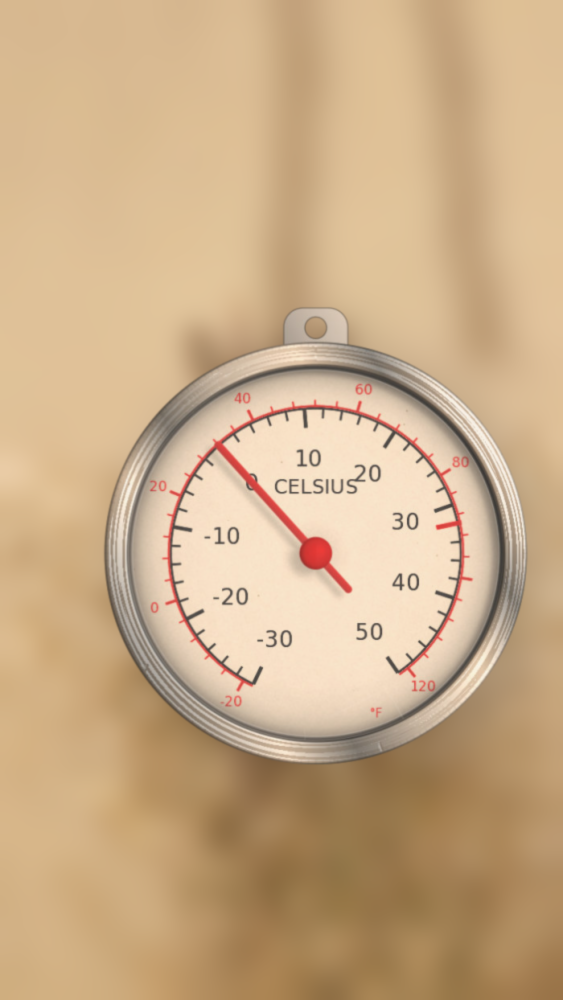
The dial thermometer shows 0 °C
